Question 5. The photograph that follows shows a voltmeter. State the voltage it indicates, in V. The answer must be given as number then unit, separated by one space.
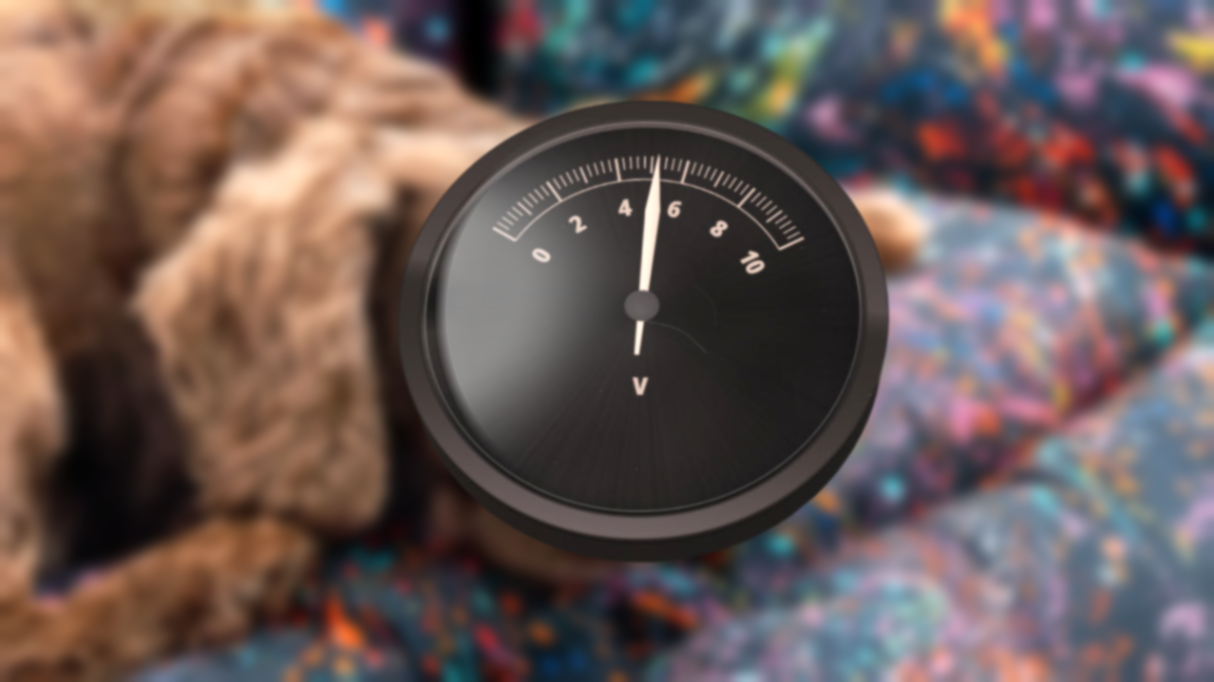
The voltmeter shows 5.2 V
